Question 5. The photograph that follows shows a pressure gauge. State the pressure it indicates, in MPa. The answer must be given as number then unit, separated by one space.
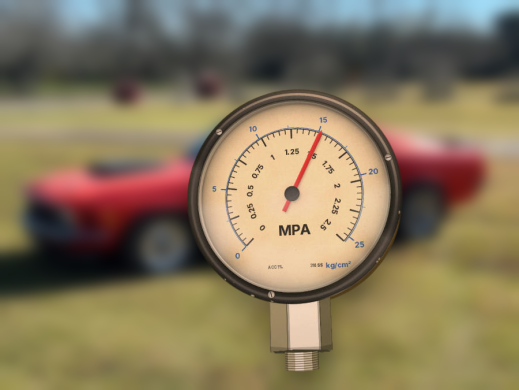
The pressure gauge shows 1.5 MPa
